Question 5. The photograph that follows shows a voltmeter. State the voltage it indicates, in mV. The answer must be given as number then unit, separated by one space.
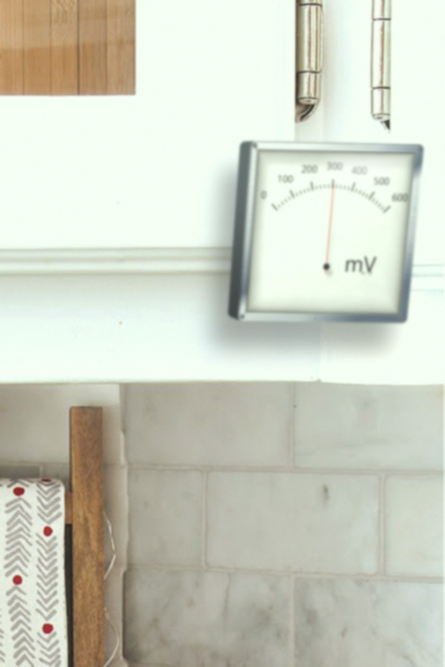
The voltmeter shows 300 mV
